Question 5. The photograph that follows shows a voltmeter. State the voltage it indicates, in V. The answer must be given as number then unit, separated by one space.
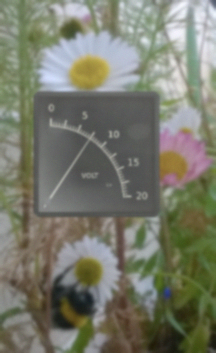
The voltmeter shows 7.5 V
